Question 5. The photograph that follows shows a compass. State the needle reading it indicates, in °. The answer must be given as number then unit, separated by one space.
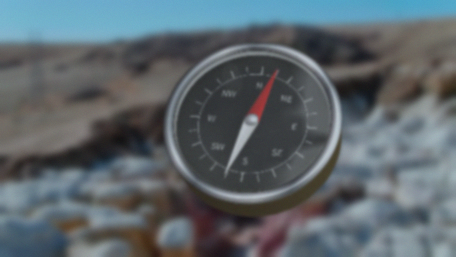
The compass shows 15 °
